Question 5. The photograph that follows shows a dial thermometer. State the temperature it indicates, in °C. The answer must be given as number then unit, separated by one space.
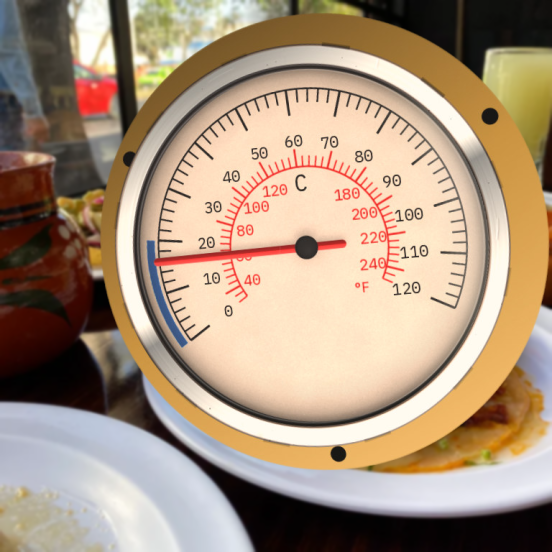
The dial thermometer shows 16 °C
